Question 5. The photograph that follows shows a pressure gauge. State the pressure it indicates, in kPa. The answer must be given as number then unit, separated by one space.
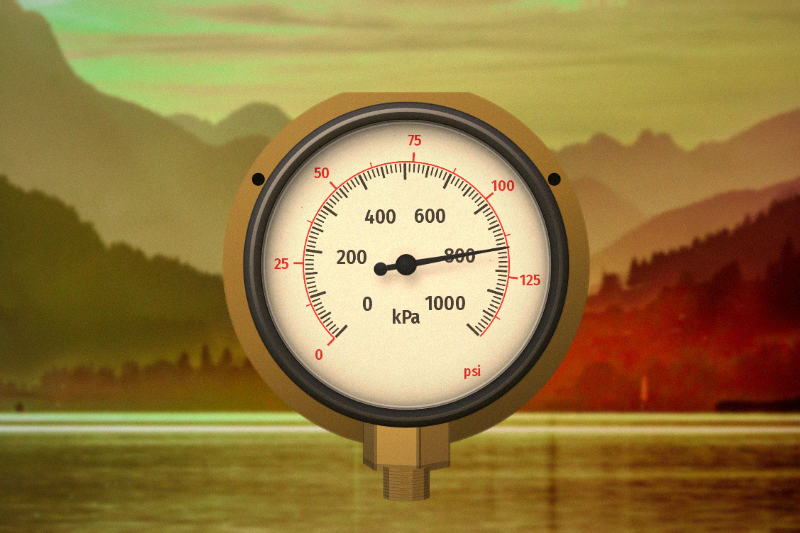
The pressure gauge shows 800 kPa
